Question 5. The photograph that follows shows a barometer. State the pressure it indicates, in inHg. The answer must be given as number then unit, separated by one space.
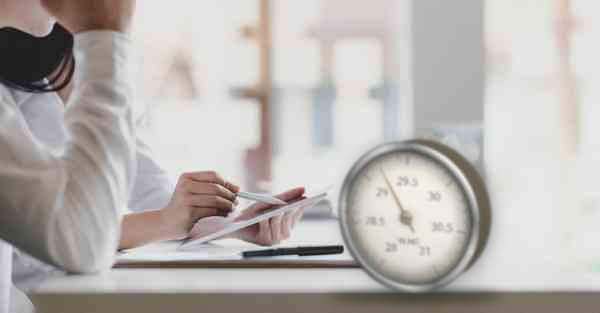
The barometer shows 29.2 inHg
